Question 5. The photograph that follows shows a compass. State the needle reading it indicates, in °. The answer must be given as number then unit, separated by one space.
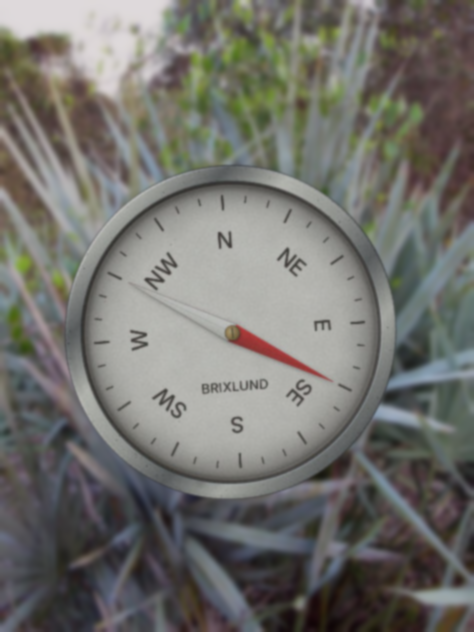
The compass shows 120 °
